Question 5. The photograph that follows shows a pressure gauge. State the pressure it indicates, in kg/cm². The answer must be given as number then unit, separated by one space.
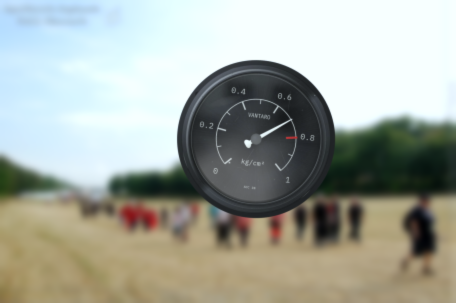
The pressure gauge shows 0.7 kg/cm²
